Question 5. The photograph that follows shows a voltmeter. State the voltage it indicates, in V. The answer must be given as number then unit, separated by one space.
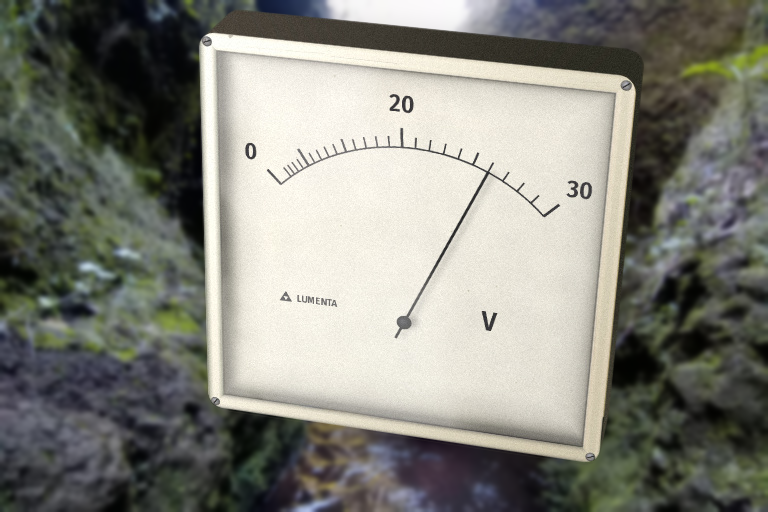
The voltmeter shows 26 V
